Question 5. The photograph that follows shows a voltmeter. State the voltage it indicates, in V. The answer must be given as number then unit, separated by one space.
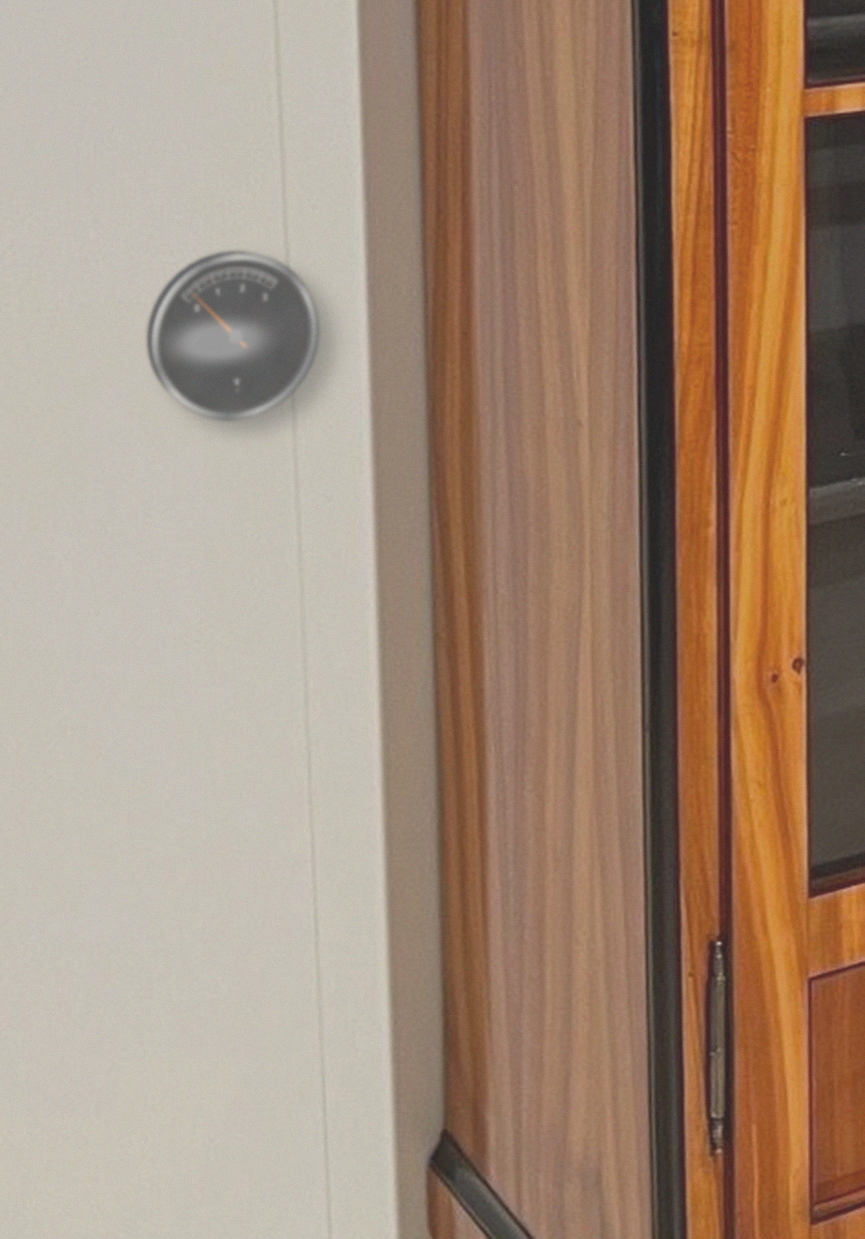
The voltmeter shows 0.25 V
